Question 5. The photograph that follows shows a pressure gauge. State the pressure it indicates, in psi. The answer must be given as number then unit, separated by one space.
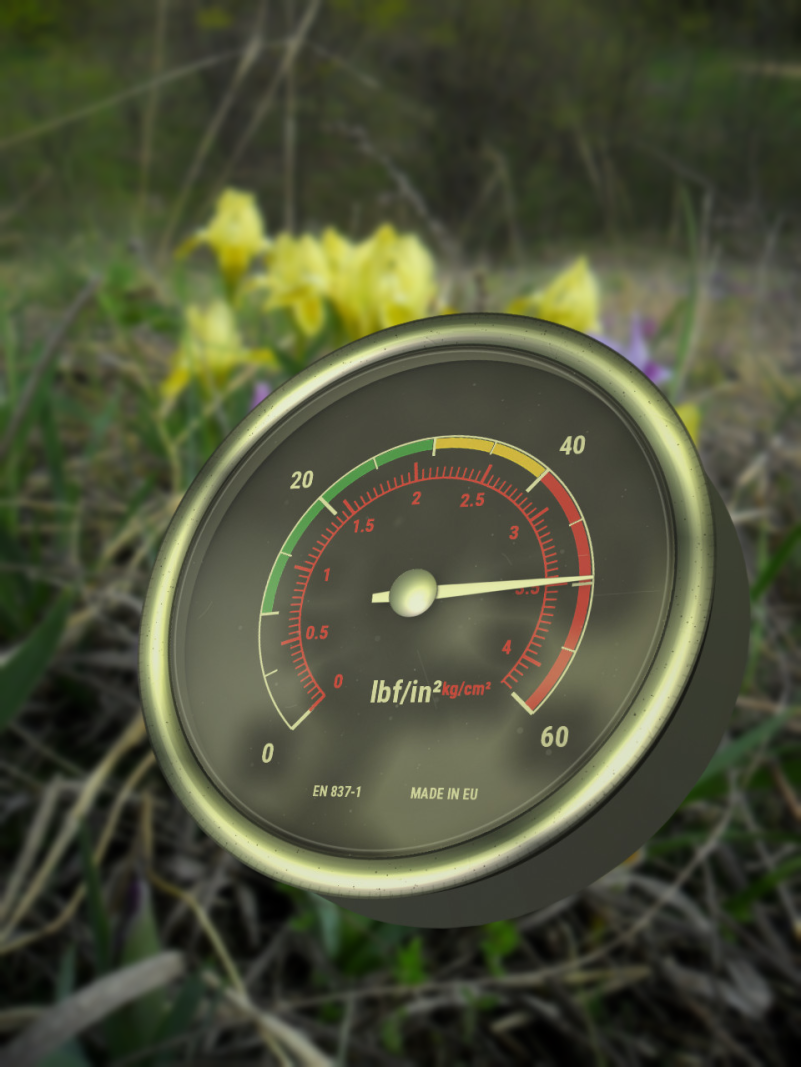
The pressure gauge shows 50 psi
